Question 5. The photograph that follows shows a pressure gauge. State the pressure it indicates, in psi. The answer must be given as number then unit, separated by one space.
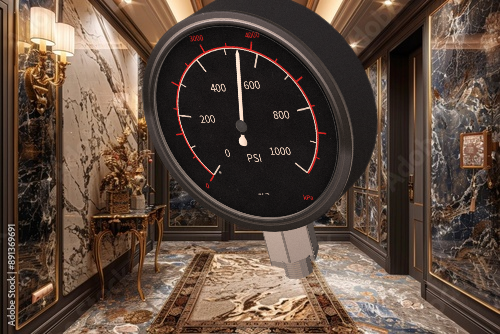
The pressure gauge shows 550 psi
